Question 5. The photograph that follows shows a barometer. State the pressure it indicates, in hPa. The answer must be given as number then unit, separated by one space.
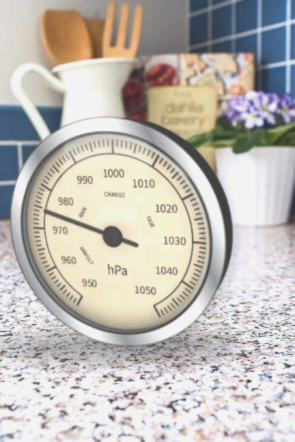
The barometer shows 975 hPa
